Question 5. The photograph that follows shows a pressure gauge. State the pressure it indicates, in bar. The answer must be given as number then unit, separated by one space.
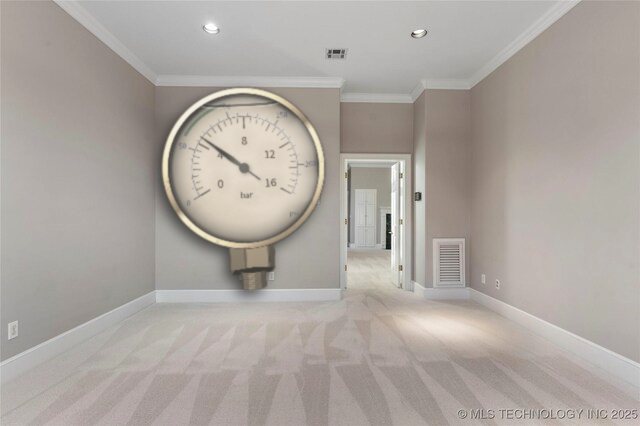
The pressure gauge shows 4.5 bar
